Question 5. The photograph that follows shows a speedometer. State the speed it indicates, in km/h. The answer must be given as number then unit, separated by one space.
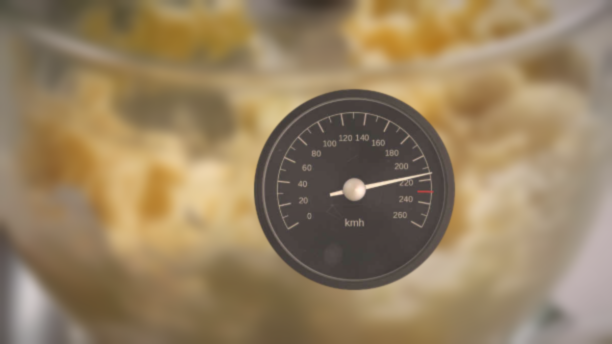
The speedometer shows 215 km/h
